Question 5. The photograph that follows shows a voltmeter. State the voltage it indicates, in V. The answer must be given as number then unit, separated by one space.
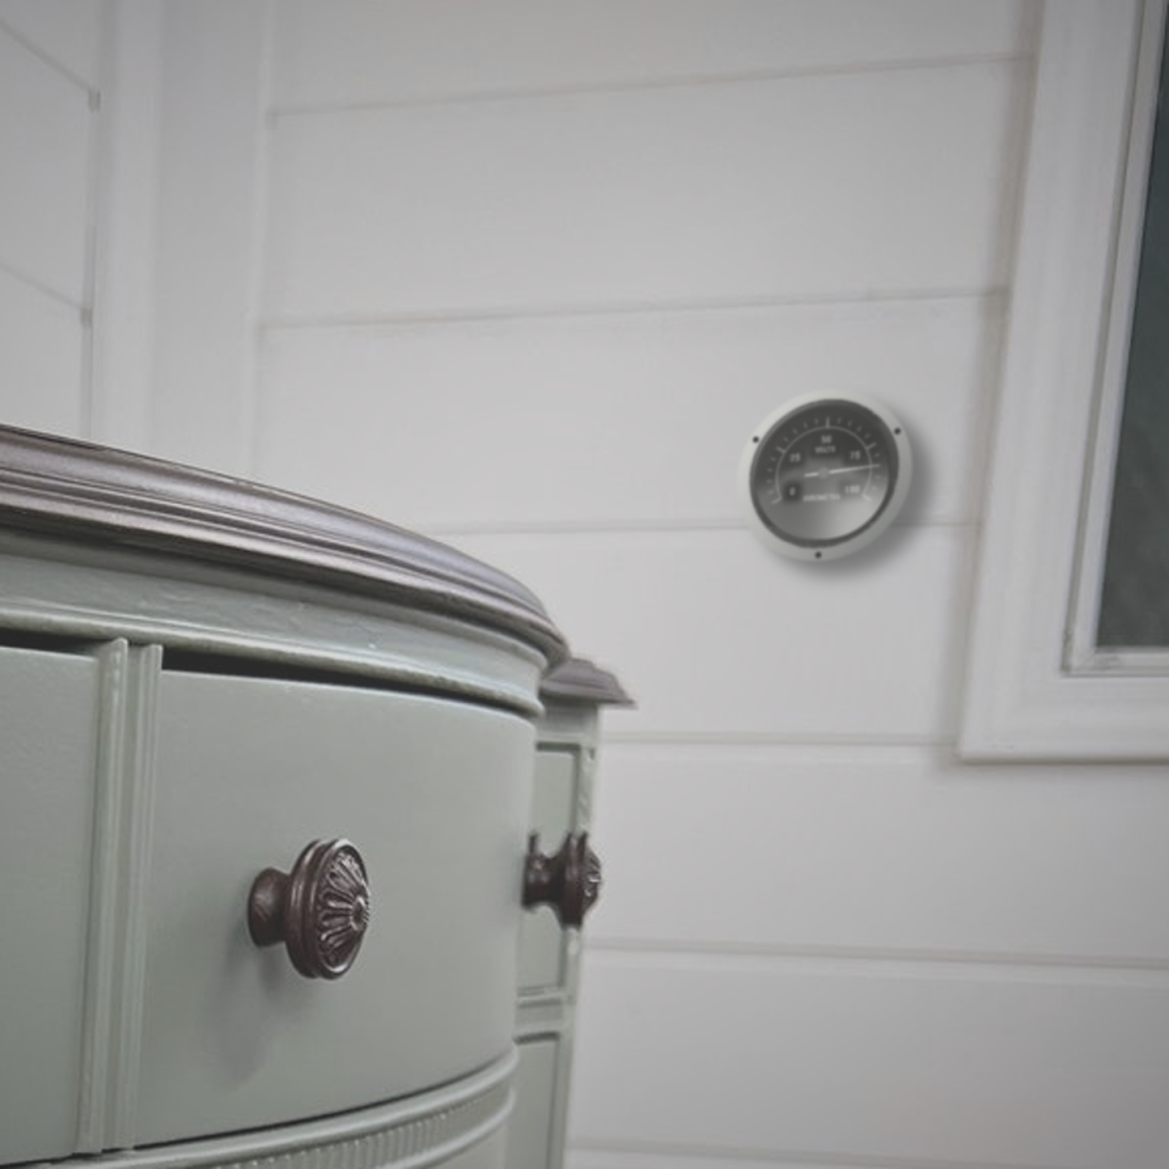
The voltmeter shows 85 V
